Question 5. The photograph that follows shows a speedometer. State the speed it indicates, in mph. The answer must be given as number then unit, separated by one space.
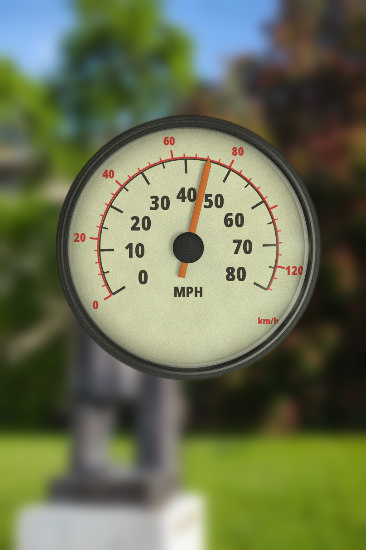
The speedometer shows 45 mph
